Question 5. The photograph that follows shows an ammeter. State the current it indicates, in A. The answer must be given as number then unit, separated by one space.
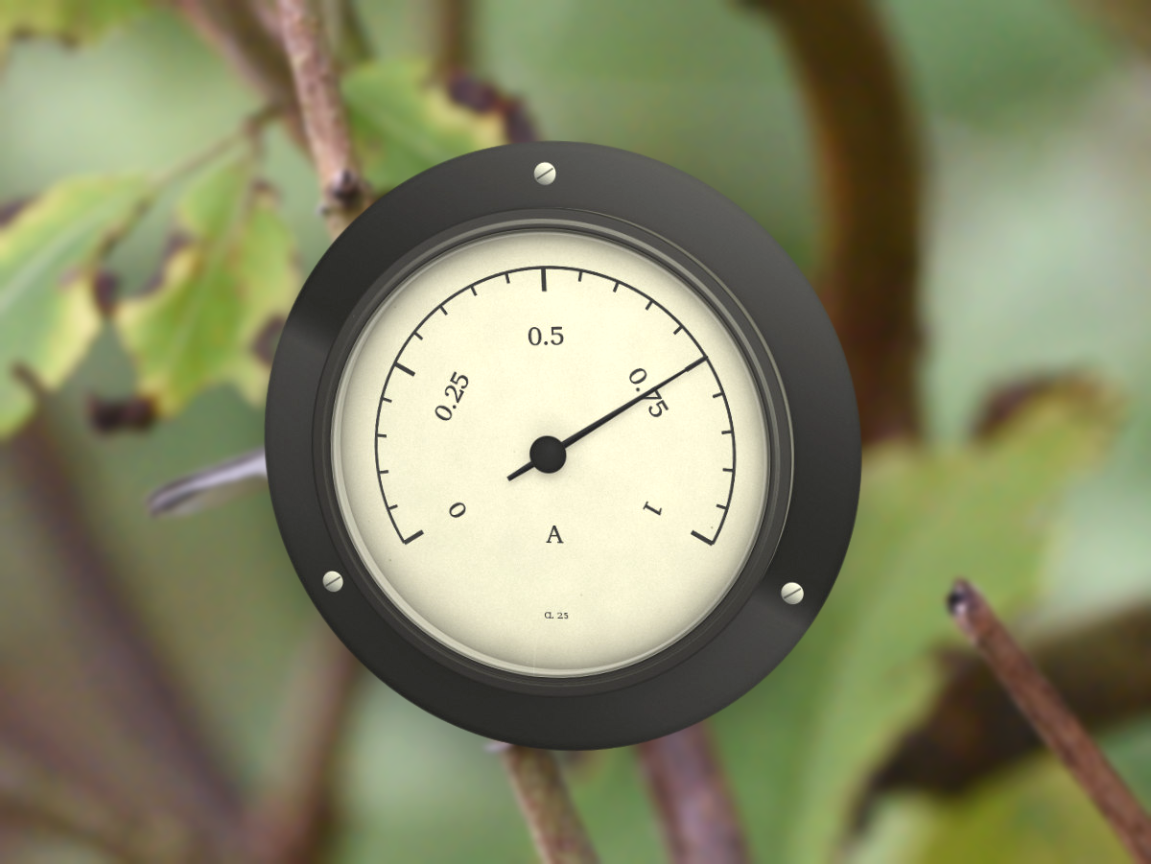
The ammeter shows 0.75 A
